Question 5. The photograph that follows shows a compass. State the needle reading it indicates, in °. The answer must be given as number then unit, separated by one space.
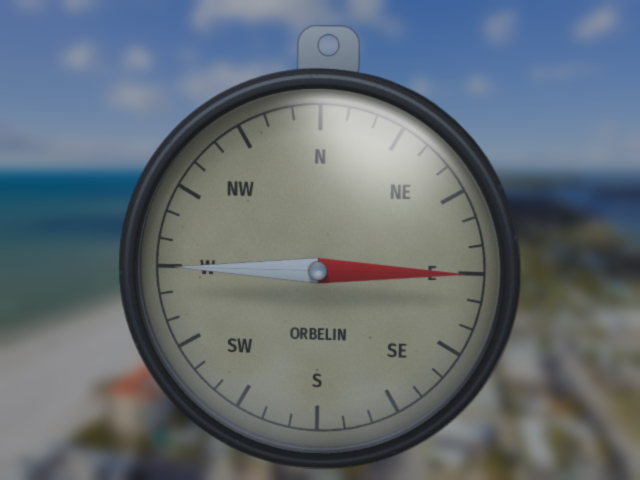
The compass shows 90 °
